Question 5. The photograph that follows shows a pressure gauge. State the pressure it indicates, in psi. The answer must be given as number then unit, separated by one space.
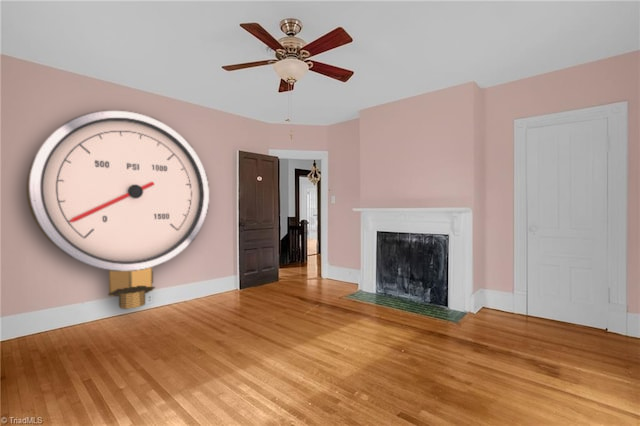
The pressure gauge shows 100 psi
